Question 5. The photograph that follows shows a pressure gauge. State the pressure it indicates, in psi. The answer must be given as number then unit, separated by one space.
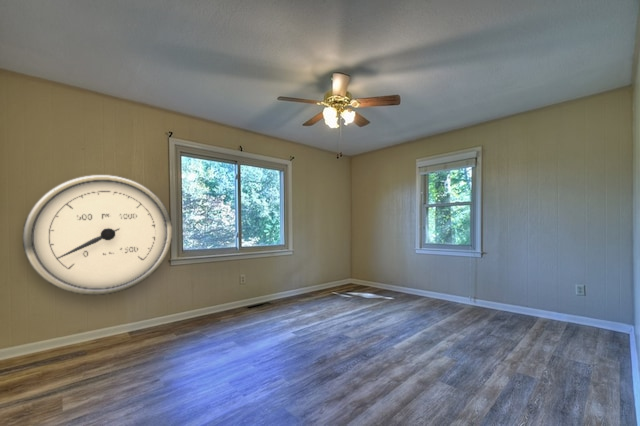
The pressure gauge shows 100 psi
